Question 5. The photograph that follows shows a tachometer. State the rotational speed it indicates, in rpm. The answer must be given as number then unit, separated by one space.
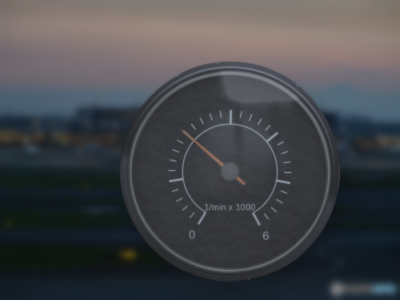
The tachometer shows 2000 rpm
